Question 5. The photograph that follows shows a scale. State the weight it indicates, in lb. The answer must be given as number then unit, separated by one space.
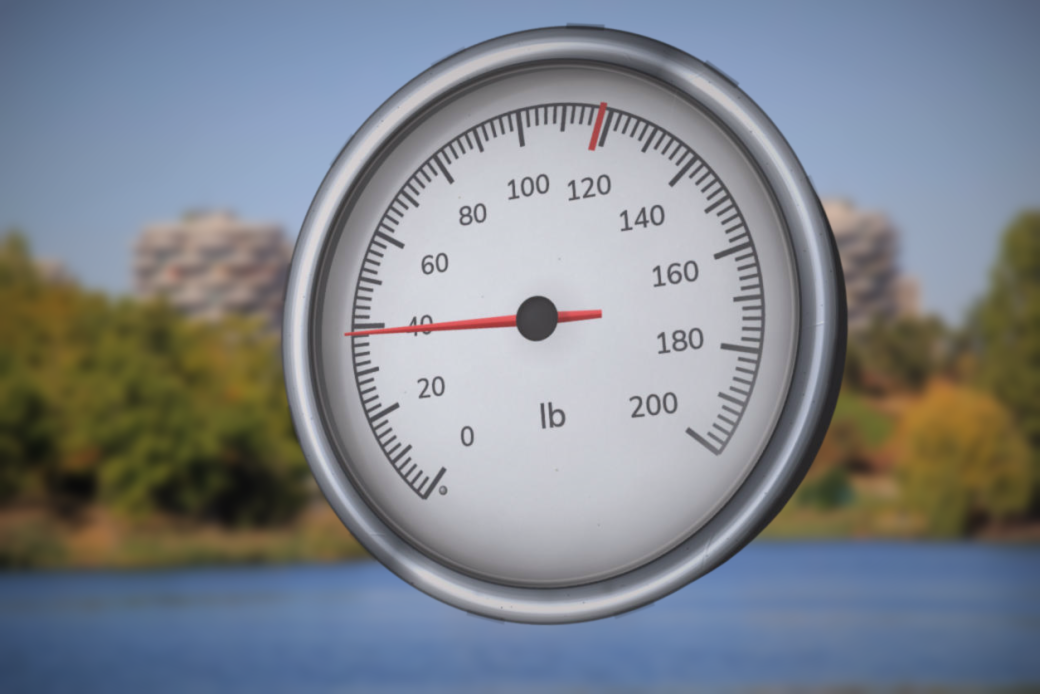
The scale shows 38 lb
